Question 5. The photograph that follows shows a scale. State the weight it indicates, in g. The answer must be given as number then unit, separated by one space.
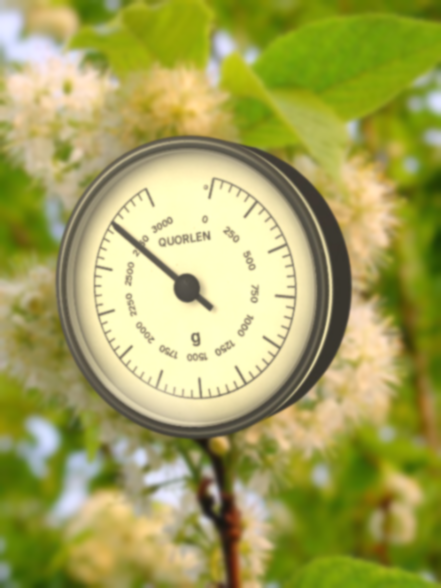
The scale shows 2750 g
